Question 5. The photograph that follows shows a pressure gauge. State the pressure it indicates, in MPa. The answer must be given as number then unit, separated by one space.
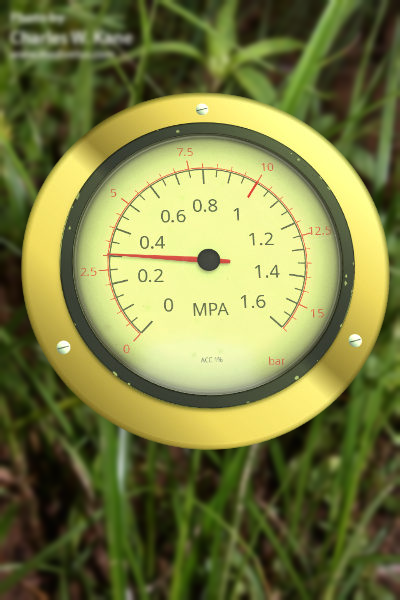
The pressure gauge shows 0.3 MPa
